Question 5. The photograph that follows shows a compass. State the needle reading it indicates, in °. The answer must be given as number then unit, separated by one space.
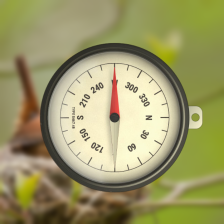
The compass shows 270 °
